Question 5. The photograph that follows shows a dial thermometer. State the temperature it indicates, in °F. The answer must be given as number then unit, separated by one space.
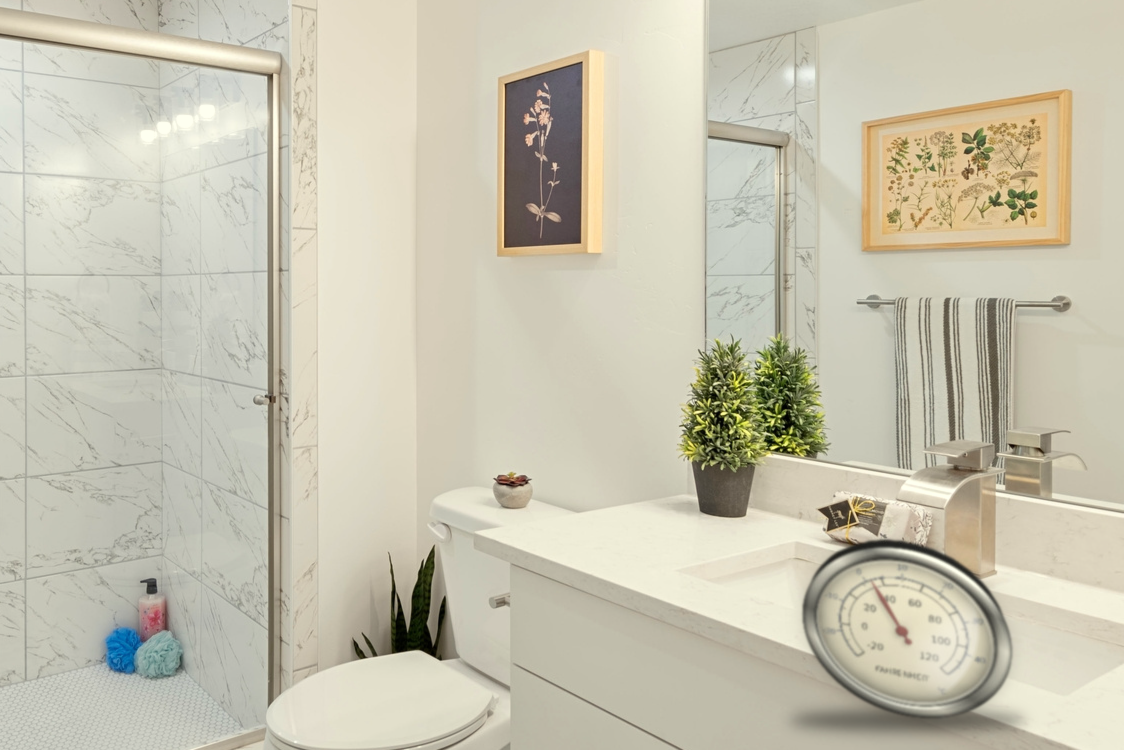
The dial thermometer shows 35 °F
